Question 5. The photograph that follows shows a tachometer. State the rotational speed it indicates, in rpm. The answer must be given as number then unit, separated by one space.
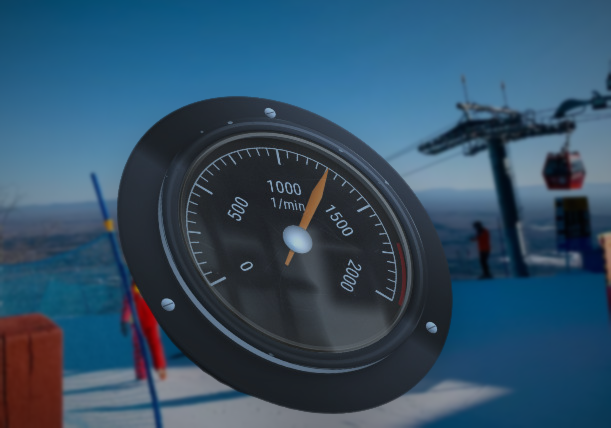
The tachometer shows 1250 rpm
